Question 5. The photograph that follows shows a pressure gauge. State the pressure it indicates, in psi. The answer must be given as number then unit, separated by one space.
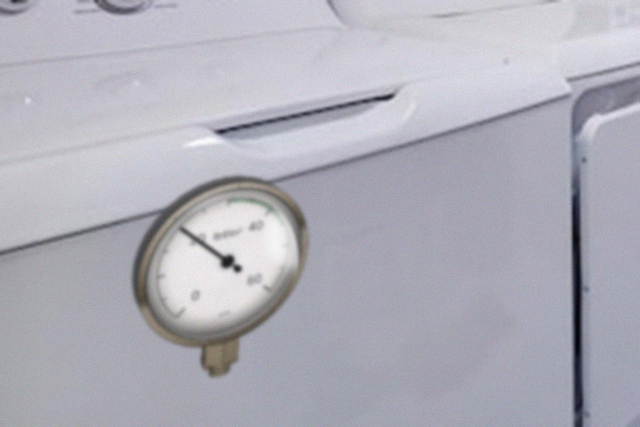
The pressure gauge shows 20 psi
